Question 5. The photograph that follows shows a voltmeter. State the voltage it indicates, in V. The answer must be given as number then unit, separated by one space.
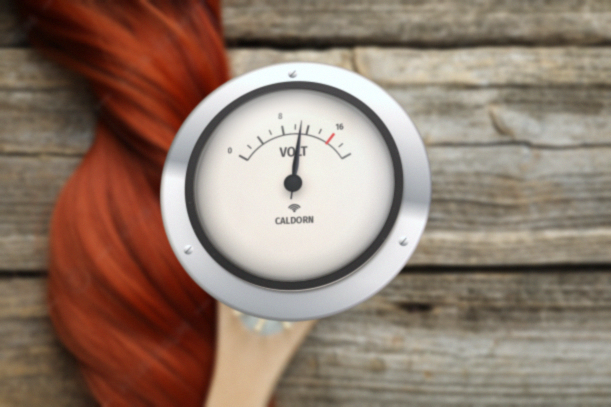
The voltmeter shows 11 V
